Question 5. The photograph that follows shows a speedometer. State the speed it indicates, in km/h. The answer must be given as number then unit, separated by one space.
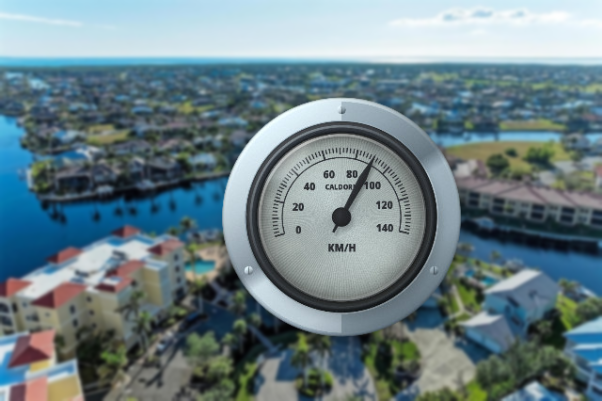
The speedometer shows 90 km/h
